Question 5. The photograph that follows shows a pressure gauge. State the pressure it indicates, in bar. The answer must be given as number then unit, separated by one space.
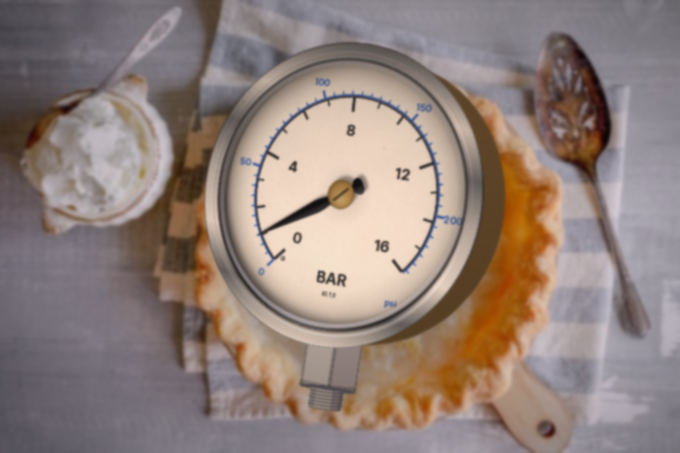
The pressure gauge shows 1 bar
